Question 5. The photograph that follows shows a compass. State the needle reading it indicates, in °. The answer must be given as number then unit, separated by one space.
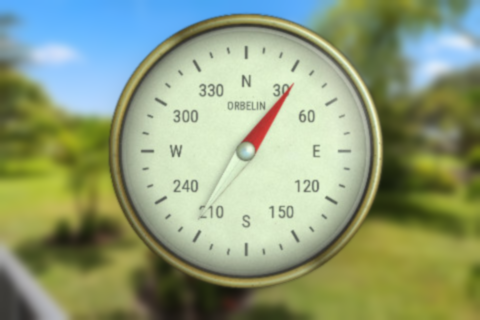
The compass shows 35 °
